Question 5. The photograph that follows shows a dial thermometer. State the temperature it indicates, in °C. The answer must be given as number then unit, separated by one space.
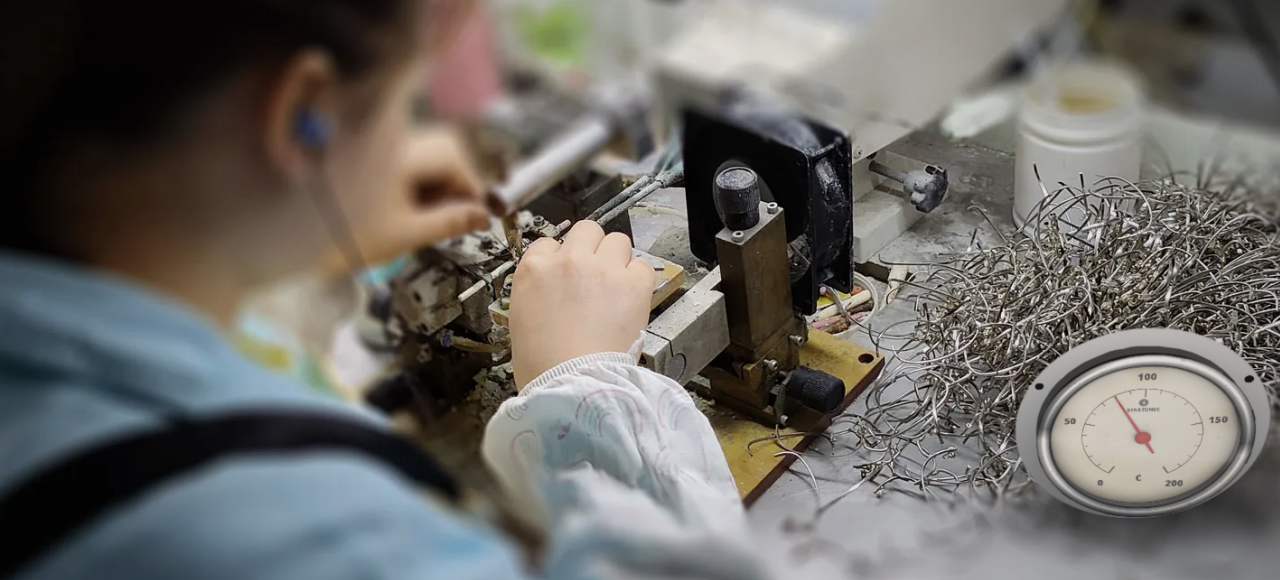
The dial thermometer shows 80 °C
